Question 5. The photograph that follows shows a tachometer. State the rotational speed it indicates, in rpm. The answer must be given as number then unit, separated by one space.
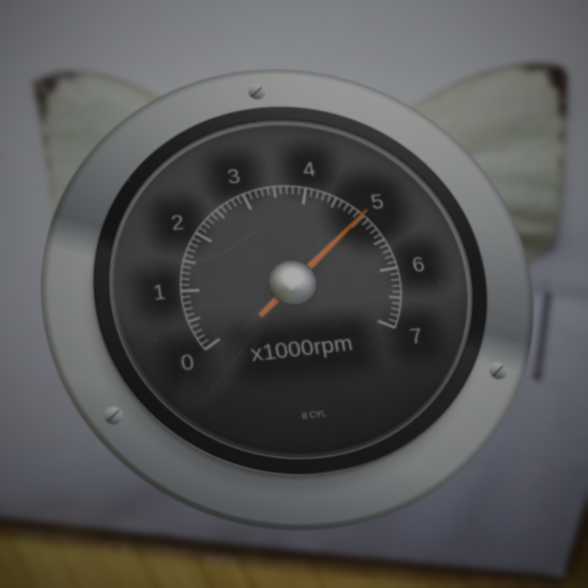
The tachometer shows 5000 rpm
